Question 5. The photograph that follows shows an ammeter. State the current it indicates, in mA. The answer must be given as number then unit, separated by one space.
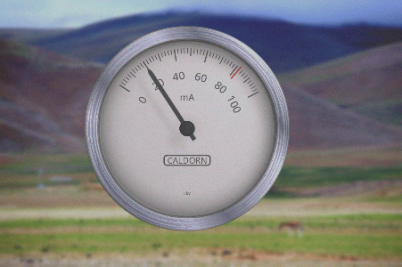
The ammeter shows 20 mA
